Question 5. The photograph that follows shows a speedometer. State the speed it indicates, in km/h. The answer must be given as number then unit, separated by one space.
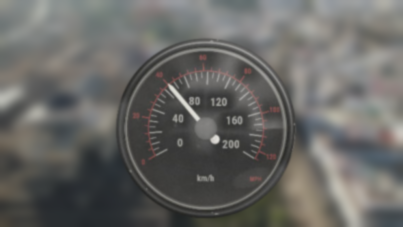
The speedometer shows 65 km/h
